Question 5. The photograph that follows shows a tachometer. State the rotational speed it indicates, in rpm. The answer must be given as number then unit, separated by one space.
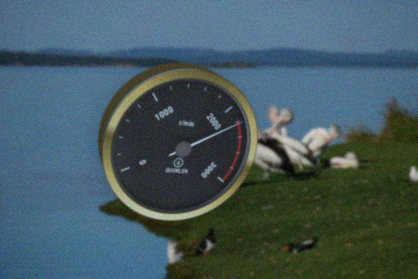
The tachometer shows 2200 rpm
